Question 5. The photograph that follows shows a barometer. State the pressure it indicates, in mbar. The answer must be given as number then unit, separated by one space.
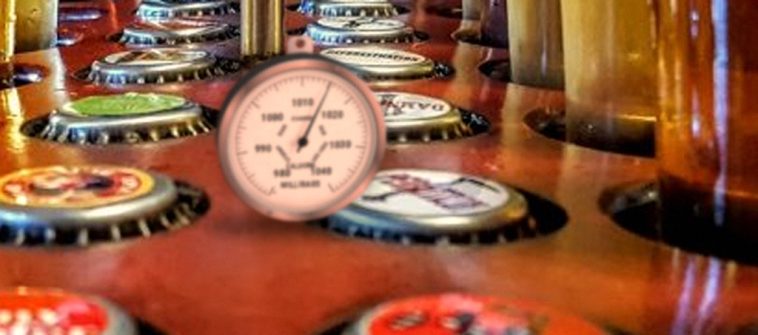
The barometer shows 1015 mbar
